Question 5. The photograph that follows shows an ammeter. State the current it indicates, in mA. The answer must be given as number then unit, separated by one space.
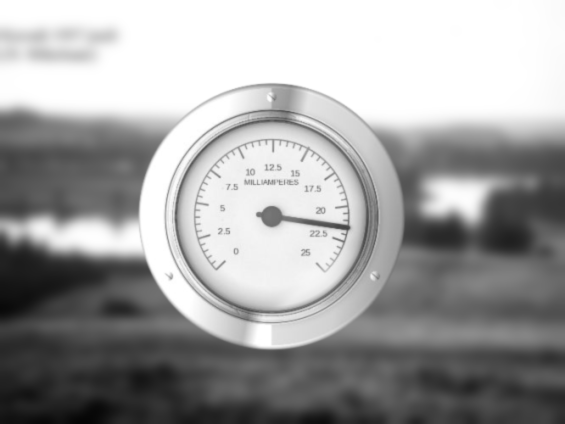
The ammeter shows 21.5 mA
